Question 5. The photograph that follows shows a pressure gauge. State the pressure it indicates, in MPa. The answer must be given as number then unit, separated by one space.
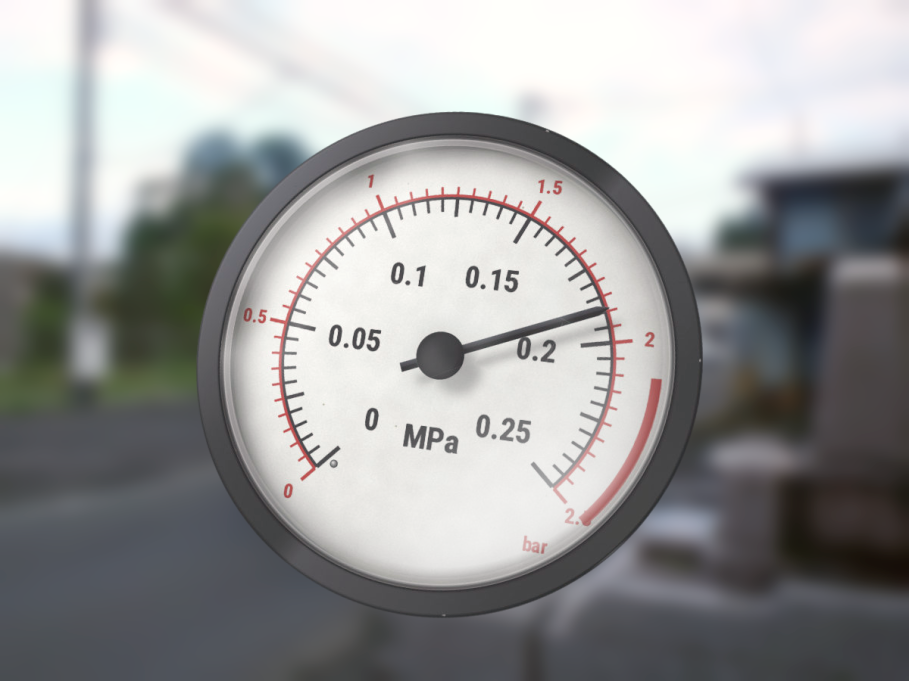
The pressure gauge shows 0.19 MPa
